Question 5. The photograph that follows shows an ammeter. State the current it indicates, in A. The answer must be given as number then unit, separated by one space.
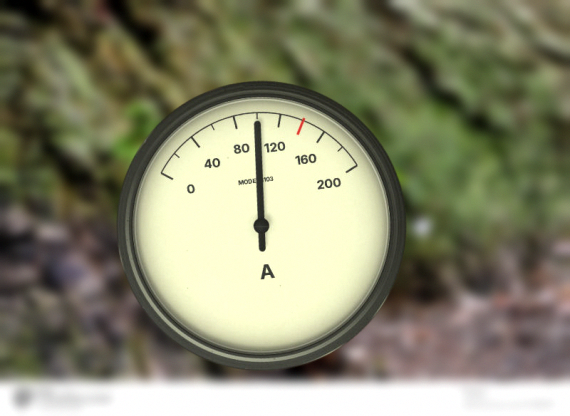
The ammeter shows 100 A
